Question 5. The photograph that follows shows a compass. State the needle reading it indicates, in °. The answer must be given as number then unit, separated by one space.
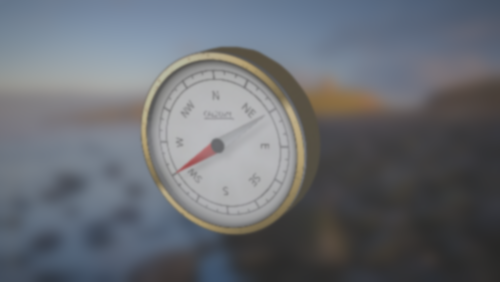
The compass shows 240 °
